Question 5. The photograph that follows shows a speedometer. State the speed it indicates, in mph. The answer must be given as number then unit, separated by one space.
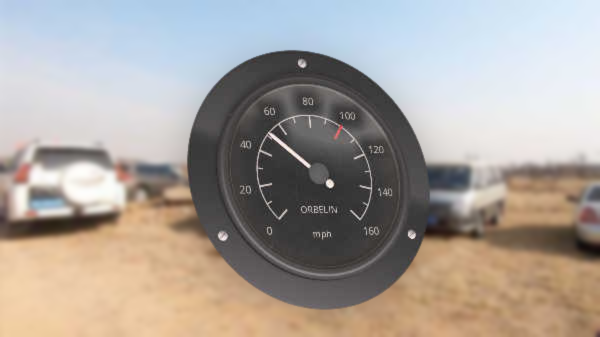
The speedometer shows 50 mph
